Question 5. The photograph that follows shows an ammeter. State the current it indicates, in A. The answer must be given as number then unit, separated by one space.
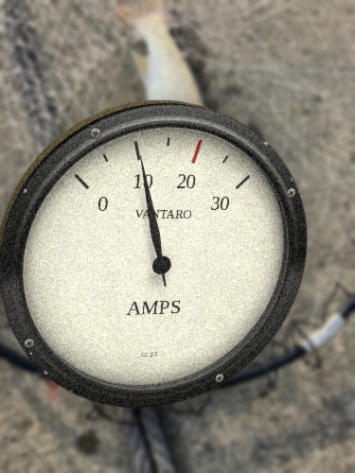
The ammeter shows 10 A
